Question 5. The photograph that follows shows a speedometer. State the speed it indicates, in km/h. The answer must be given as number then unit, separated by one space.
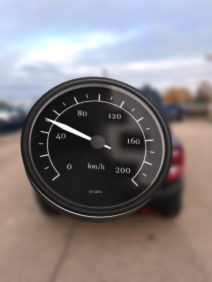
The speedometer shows 50 km/h
